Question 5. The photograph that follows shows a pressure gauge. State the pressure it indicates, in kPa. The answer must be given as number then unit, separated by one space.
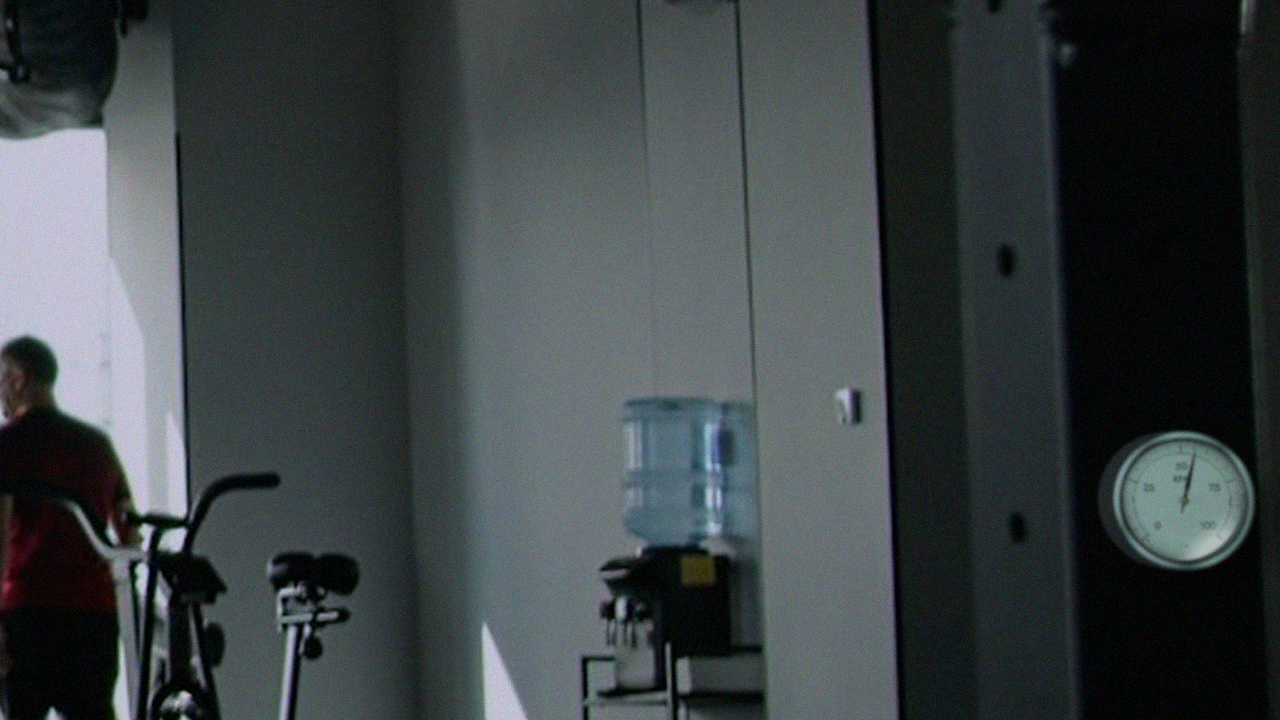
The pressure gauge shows 55 kPa
